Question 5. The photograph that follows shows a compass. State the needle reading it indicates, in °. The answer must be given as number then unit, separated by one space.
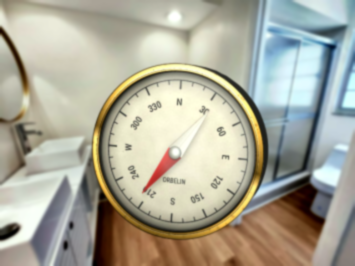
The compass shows 215 °
